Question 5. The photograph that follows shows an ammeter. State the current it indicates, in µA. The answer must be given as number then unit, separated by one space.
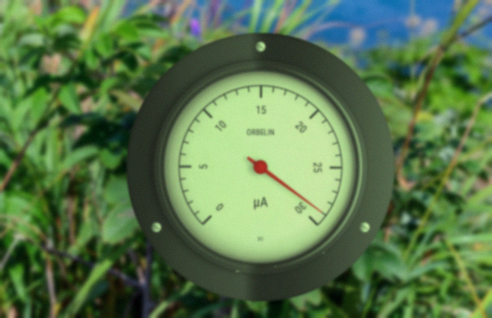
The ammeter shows 29 µA
